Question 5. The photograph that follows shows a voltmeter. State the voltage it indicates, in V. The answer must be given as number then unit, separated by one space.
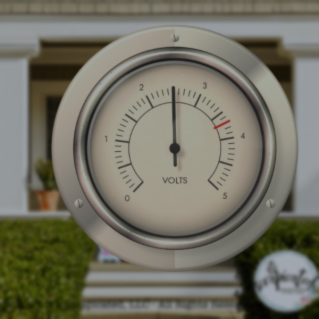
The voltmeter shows 2.5 V
